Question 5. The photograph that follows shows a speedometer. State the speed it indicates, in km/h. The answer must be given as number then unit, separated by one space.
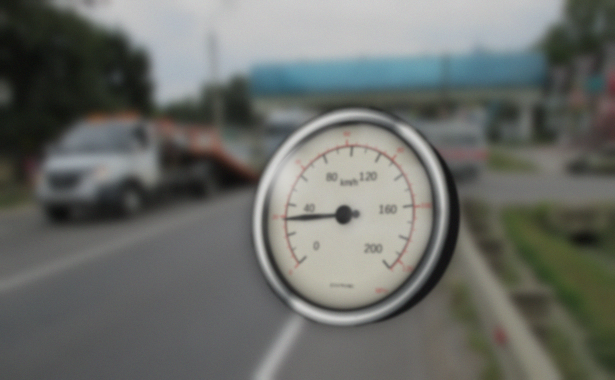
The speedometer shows 30 km/h
